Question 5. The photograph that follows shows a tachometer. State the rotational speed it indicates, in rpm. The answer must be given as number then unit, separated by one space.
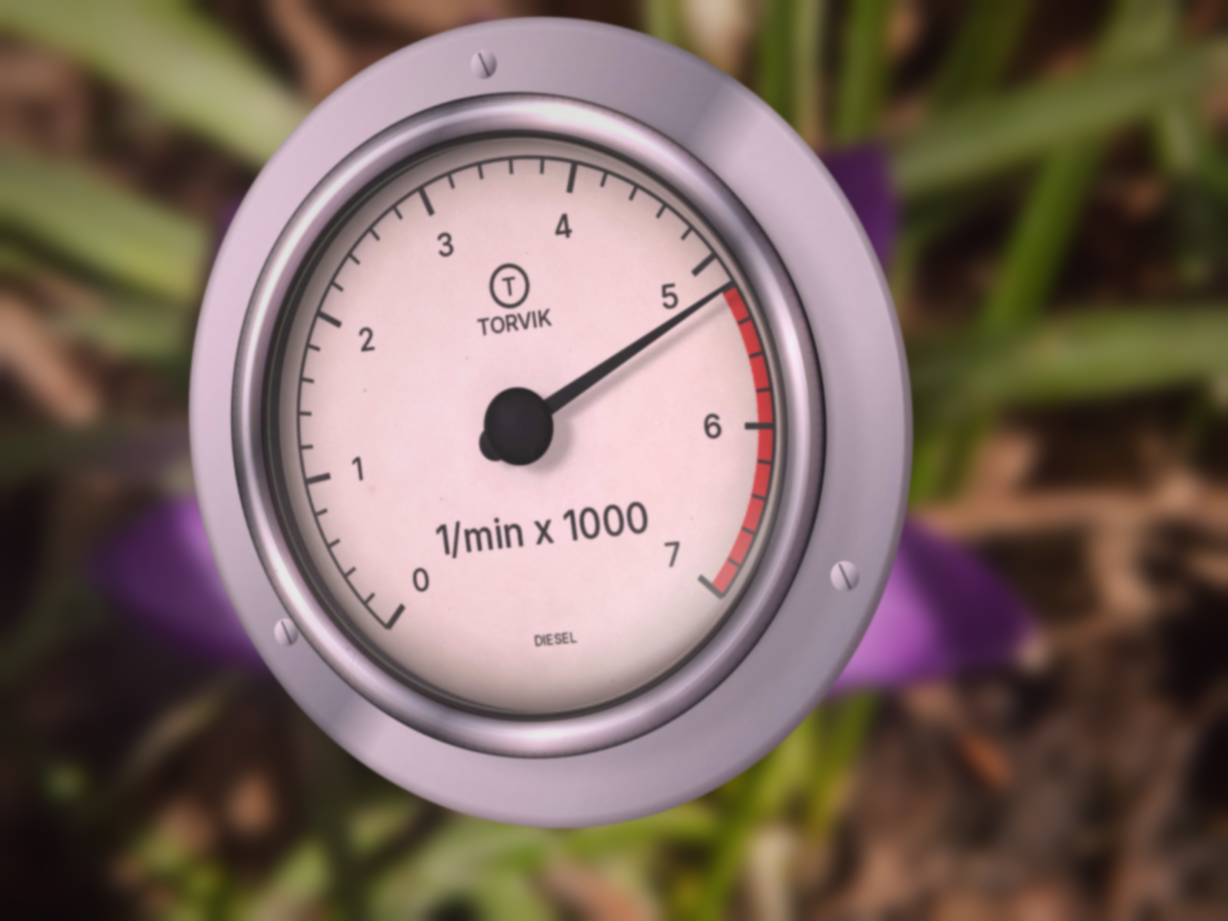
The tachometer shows 5200 rpm
